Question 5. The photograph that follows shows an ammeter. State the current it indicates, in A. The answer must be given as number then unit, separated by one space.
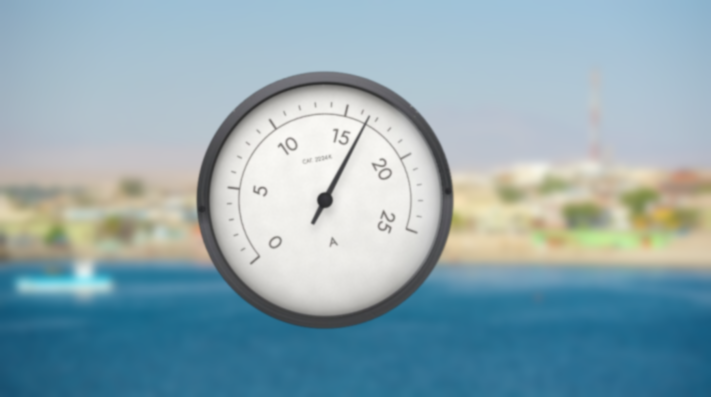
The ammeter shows 16.5 A
